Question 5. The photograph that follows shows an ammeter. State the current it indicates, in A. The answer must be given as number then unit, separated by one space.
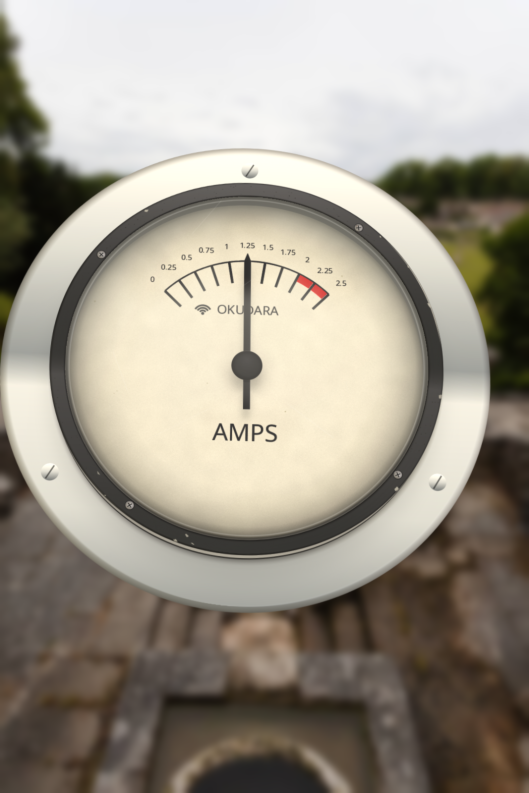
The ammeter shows 1.25 A
